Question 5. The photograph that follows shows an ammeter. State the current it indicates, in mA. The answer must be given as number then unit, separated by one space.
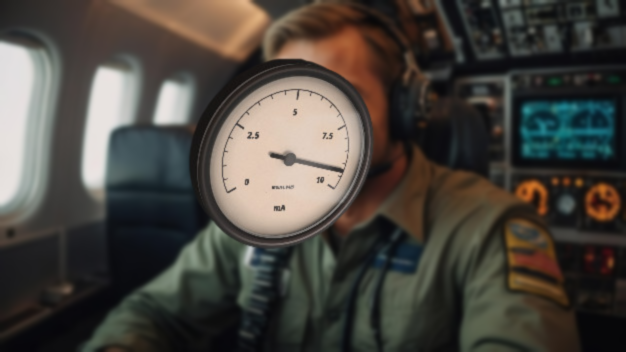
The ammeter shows 9.25 mA
